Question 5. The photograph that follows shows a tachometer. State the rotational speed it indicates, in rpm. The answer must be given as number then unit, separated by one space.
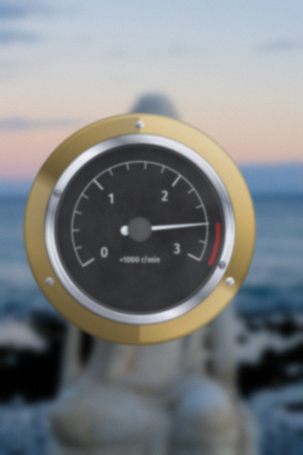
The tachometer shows 2600 rpm
